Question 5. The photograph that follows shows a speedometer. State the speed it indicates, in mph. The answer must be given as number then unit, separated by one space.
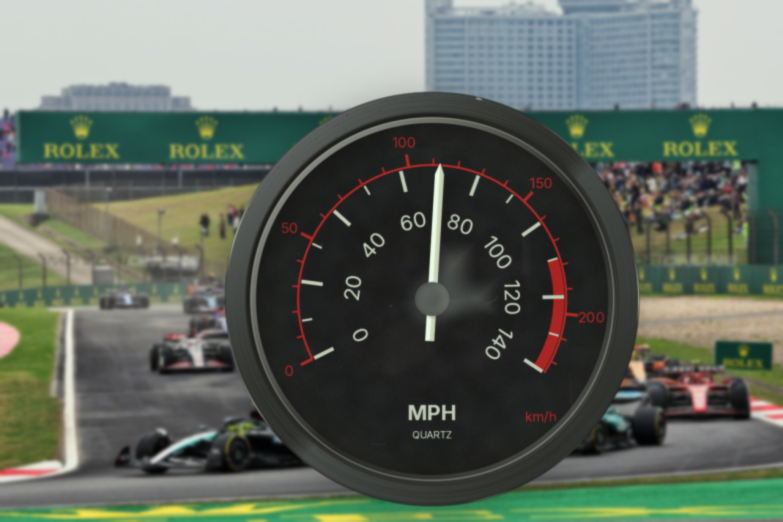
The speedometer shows 70 mph
